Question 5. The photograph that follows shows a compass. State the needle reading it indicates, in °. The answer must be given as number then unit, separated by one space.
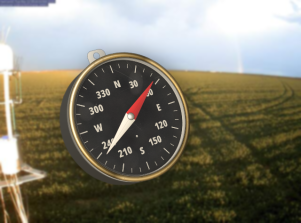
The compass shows 55 °
